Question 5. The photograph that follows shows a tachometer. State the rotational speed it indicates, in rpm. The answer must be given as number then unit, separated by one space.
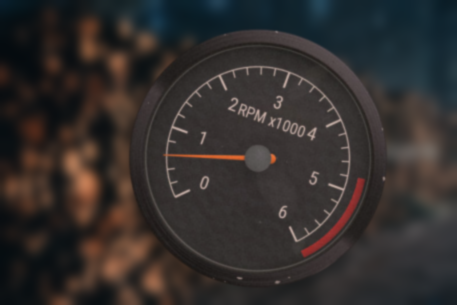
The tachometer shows 600 rpm
